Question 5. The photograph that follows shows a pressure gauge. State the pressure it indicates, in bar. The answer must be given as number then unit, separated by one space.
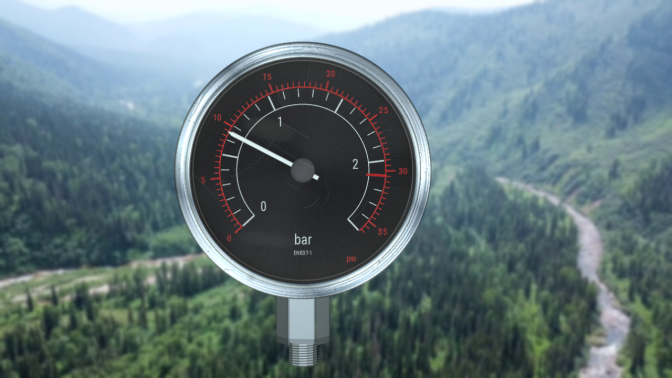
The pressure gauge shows 0.65 bar
